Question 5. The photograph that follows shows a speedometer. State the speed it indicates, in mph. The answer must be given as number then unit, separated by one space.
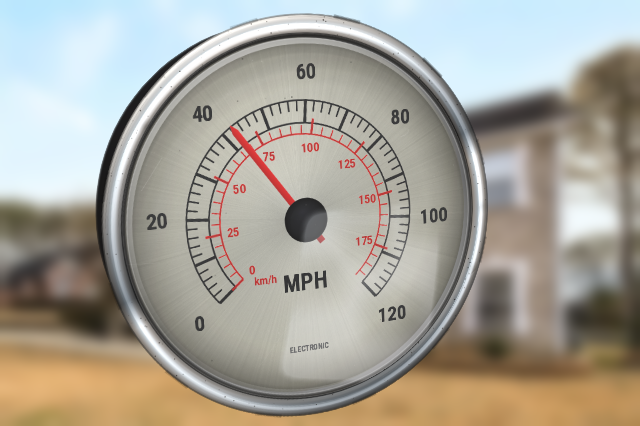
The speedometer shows 42 mph
